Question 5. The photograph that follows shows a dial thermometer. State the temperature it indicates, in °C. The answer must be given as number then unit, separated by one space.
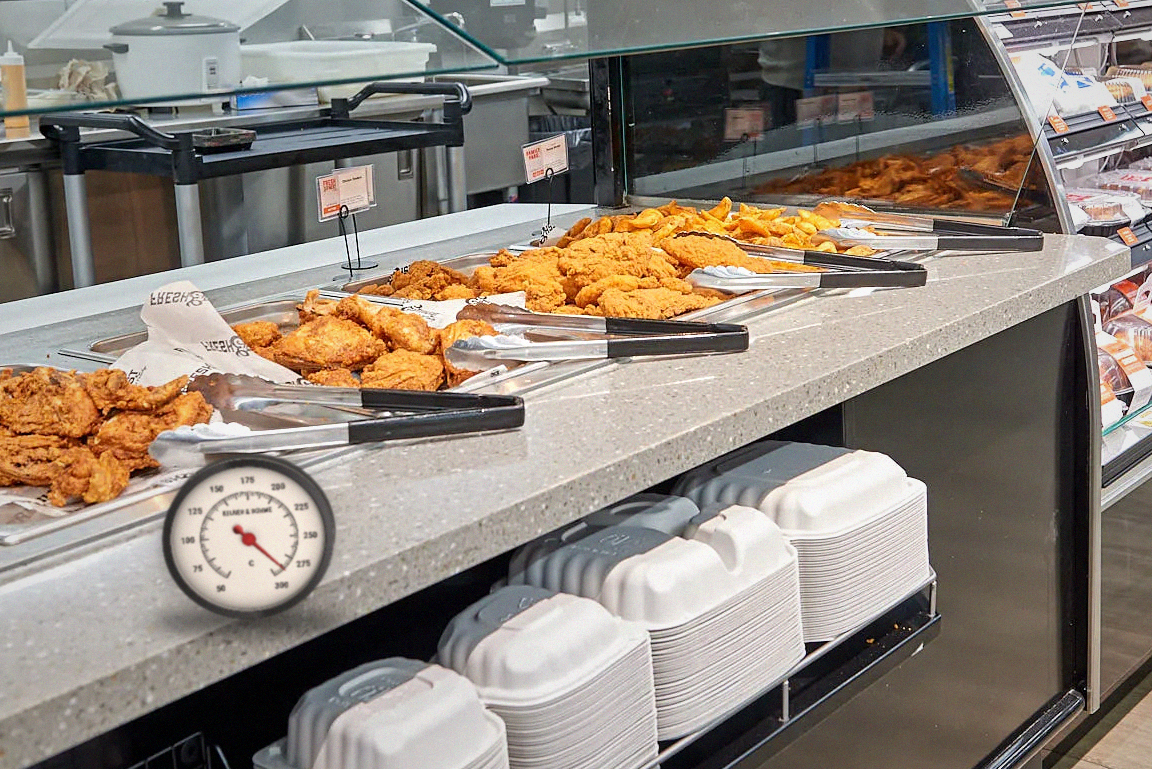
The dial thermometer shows 287.5 °C
